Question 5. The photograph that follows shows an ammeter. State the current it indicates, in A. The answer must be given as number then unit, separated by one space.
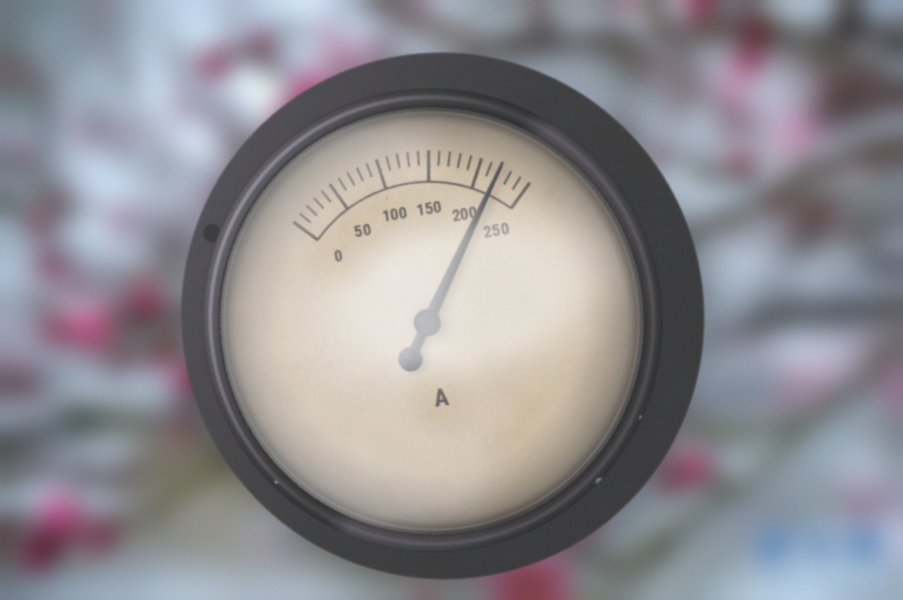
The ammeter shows 220 A
